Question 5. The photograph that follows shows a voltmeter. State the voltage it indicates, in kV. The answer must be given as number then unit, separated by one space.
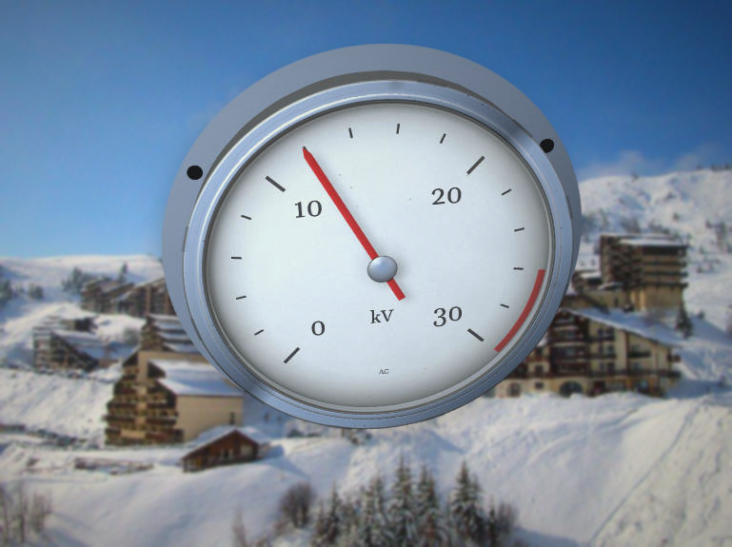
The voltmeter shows 12 kV
